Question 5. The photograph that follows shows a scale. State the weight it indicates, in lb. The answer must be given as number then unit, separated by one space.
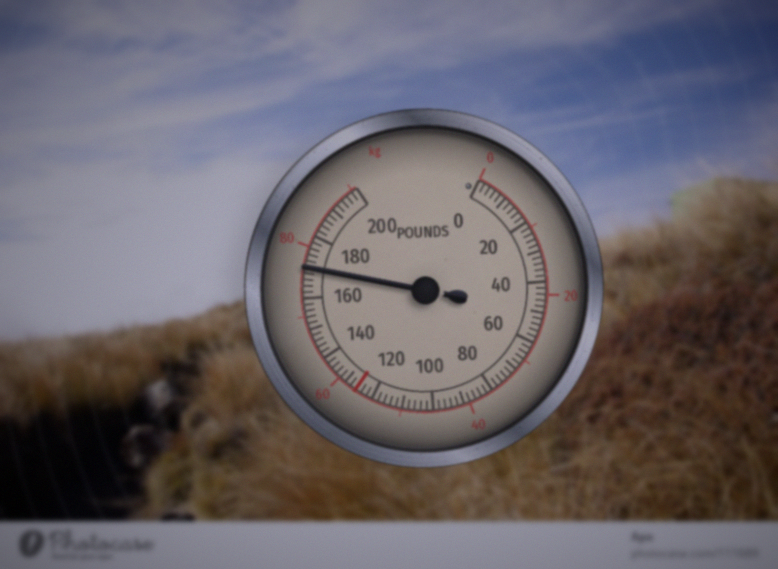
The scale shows 170 lb
